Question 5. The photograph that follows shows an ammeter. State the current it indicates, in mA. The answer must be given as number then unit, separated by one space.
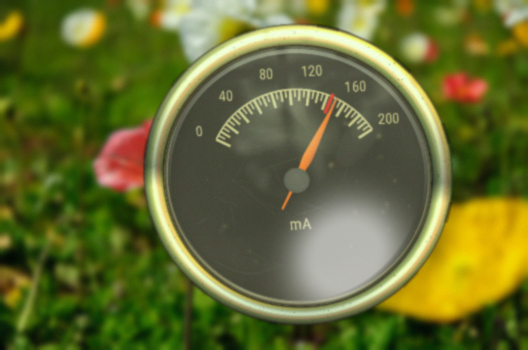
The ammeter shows 150 mA
